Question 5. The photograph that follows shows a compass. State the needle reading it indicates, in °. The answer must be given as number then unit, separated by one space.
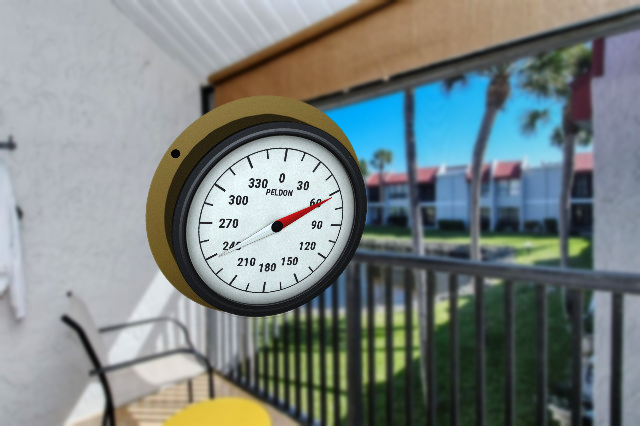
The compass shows 60 °
